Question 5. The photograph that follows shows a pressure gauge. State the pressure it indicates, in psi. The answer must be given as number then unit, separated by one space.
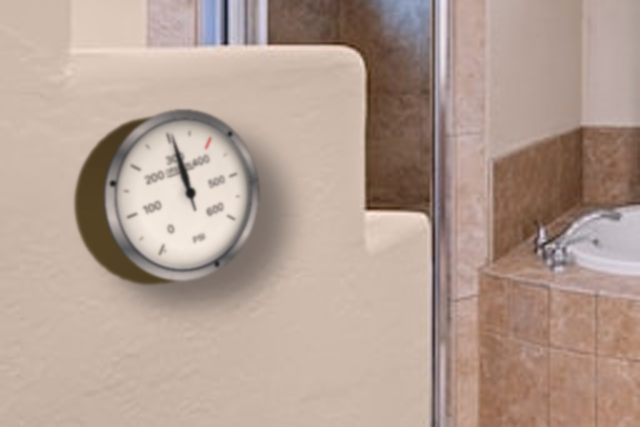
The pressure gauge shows 300 psi
